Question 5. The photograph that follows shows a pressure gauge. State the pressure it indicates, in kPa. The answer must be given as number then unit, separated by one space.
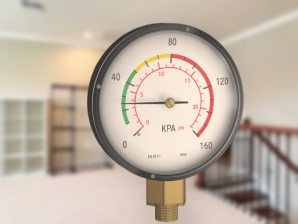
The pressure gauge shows 25 kPa
